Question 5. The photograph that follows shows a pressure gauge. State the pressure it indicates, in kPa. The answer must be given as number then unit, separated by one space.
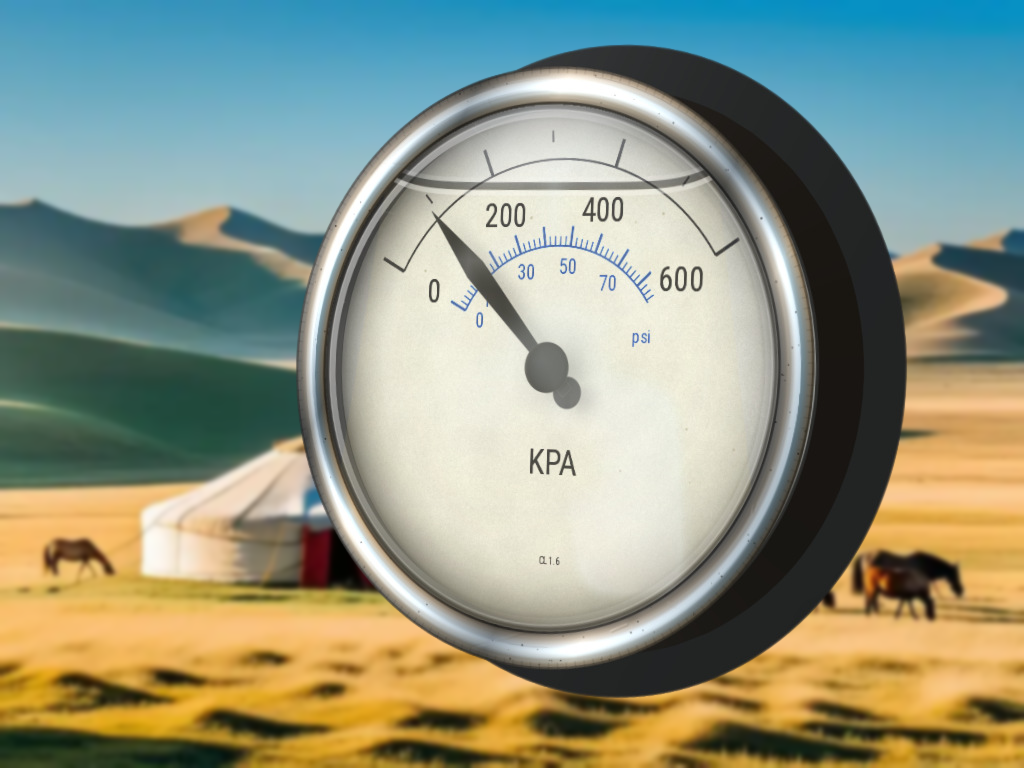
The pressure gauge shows 100 kPa
